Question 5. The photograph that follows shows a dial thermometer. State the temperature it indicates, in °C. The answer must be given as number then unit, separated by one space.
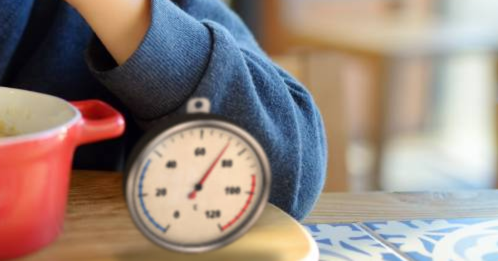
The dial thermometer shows 72 °C
